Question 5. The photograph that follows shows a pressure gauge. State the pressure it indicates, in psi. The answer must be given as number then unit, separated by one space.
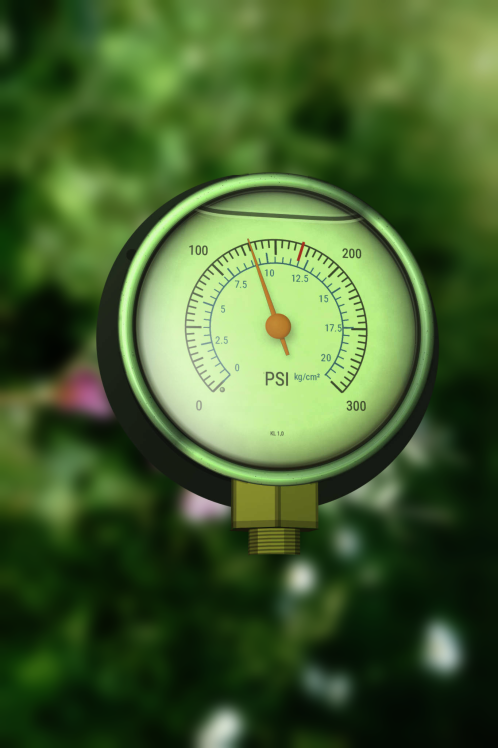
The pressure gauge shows 130 psi
